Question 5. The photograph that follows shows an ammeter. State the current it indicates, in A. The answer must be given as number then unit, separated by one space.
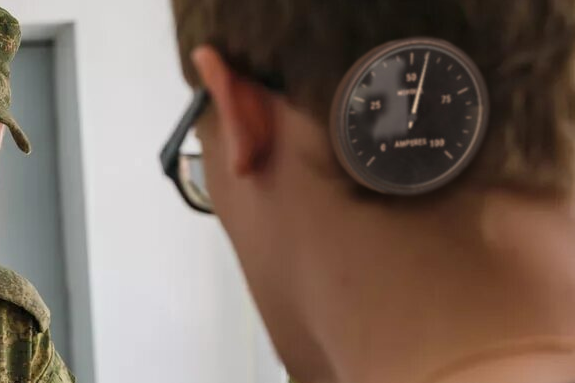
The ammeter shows 55 A
